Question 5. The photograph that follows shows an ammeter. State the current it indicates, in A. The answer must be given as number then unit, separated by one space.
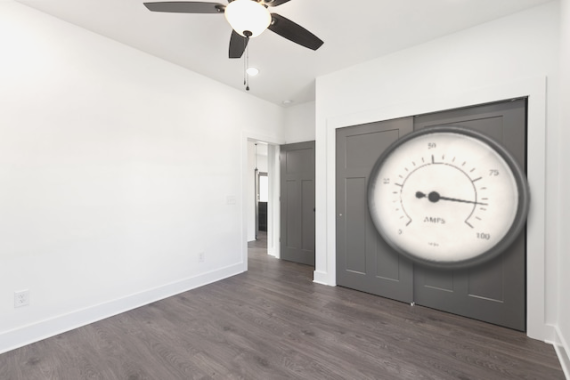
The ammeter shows 87.5 A
